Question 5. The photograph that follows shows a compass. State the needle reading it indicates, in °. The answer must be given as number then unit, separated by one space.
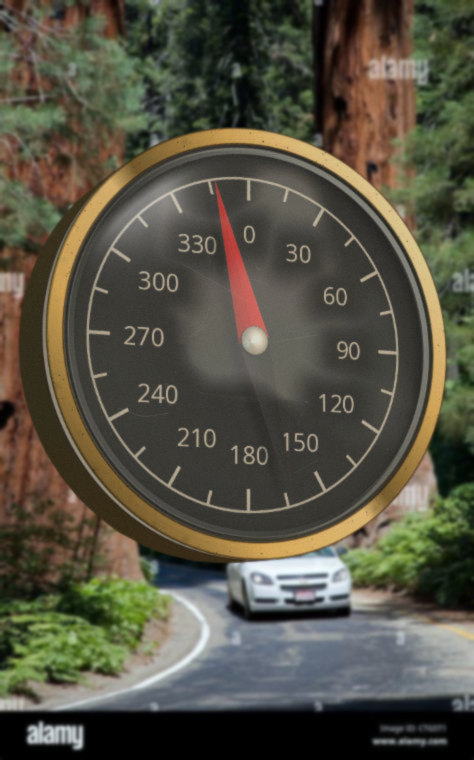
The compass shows 345 °
